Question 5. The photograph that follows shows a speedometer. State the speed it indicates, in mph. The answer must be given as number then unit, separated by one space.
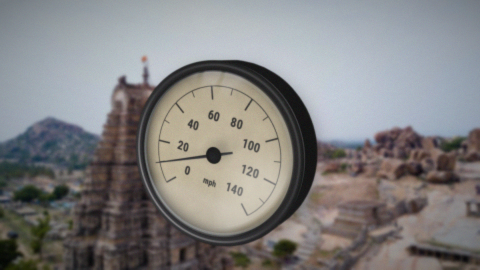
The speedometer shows 10 mph
